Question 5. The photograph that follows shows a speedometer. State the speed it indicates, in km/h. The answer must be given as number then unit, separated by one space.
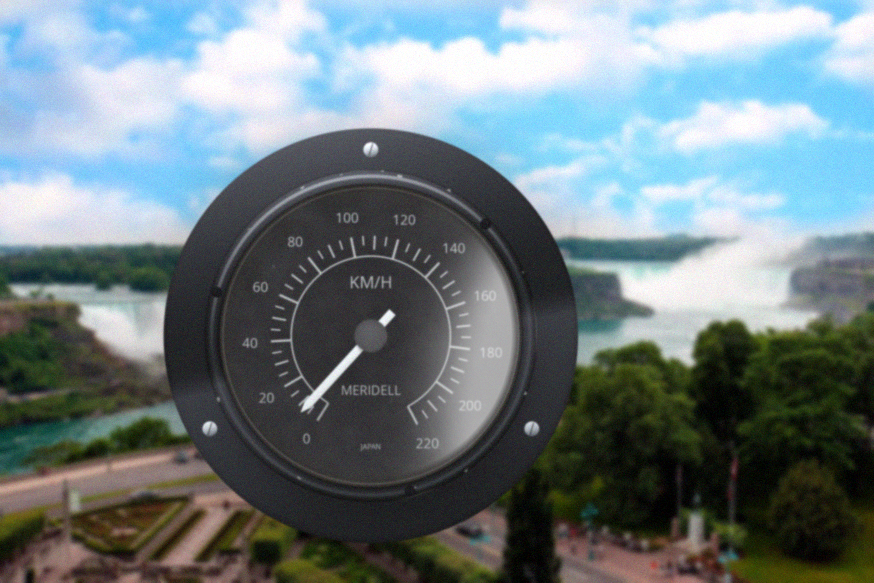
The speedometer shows 7.5 km/h
